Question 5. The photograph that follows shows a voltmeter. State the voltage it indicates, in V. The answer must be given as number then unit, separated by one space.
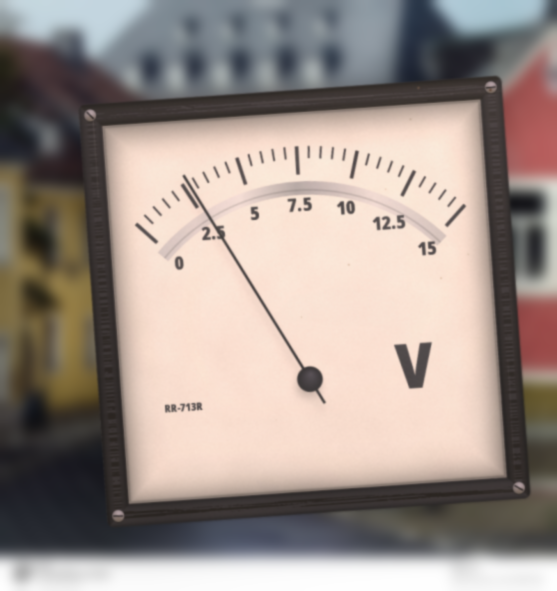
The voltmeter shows 2.75 V
